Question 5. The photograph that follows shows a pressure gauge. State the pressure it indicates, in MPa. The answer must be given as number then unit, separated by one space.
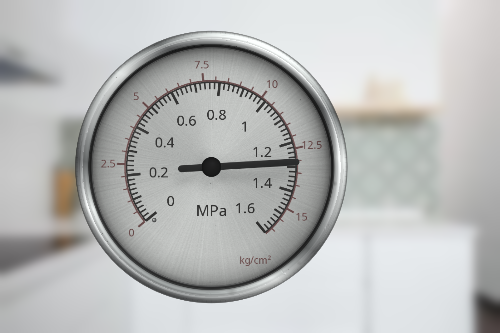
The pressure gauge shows 1.28 MPa
